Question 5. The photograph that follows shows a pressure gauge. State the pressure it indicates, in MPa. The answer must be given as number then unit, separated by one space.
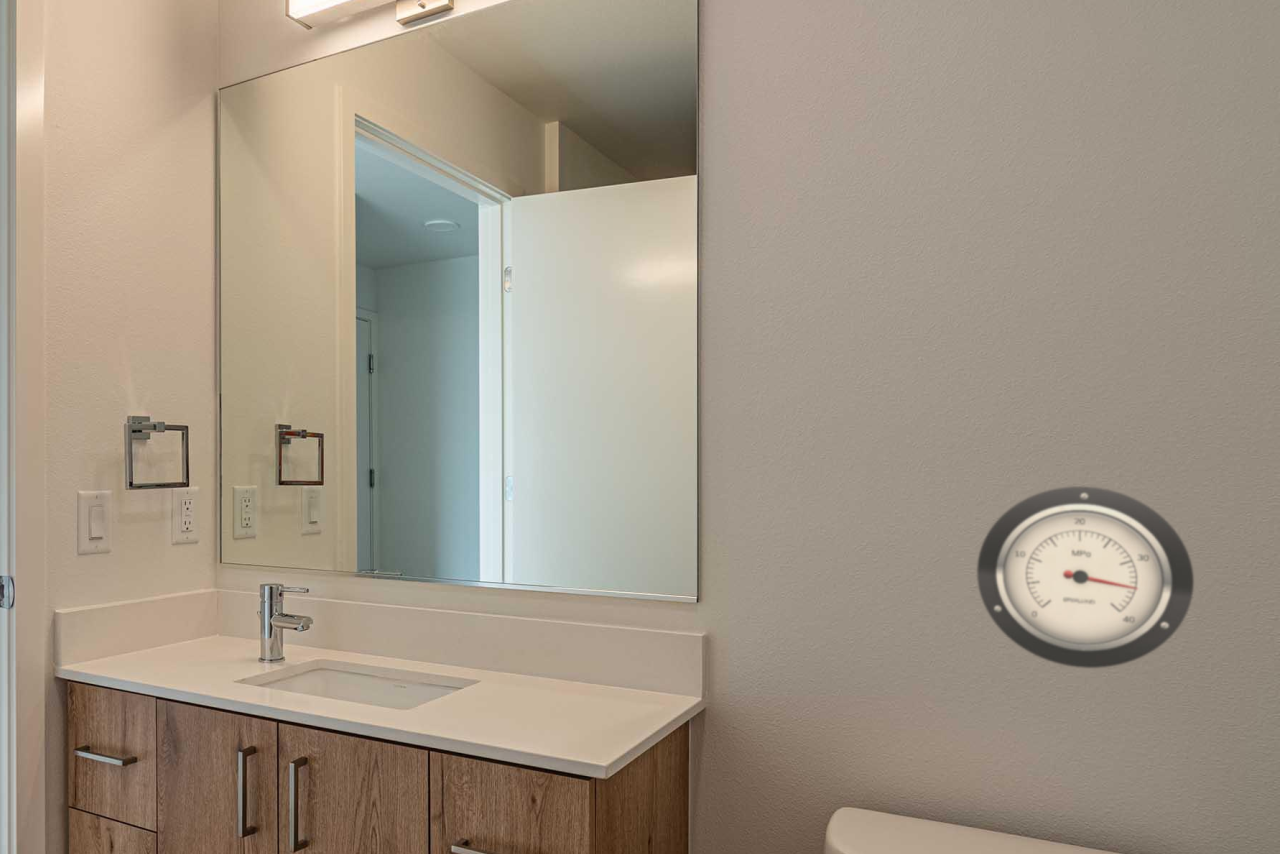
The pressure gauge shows 35 MPa
